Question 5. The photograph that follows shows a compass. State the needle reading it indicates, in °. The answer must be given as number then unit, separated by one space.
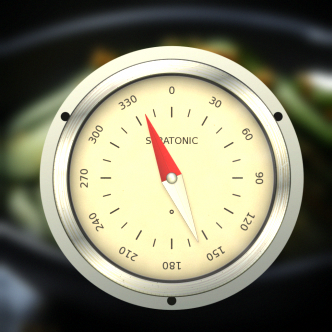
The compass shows 337.5 °
